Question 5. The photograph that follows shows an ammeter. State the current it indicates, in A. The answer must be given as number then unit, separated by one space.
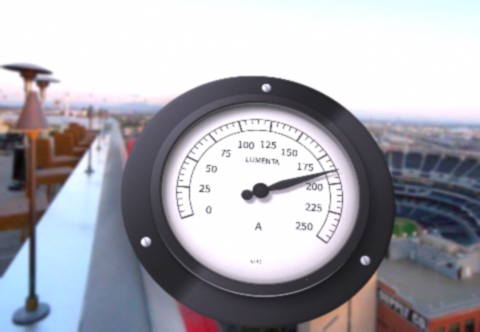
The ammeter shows 190 A
